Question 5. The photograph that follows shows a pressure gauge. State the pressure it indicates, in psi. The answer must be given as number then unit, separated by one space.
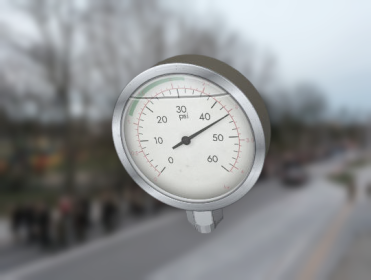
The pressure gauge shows 44 psi
